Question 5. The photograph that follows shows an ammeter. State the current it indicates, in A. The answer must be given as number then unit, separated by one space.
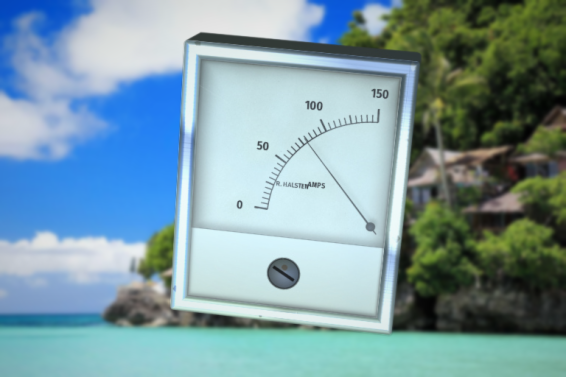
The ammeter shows 80 A
